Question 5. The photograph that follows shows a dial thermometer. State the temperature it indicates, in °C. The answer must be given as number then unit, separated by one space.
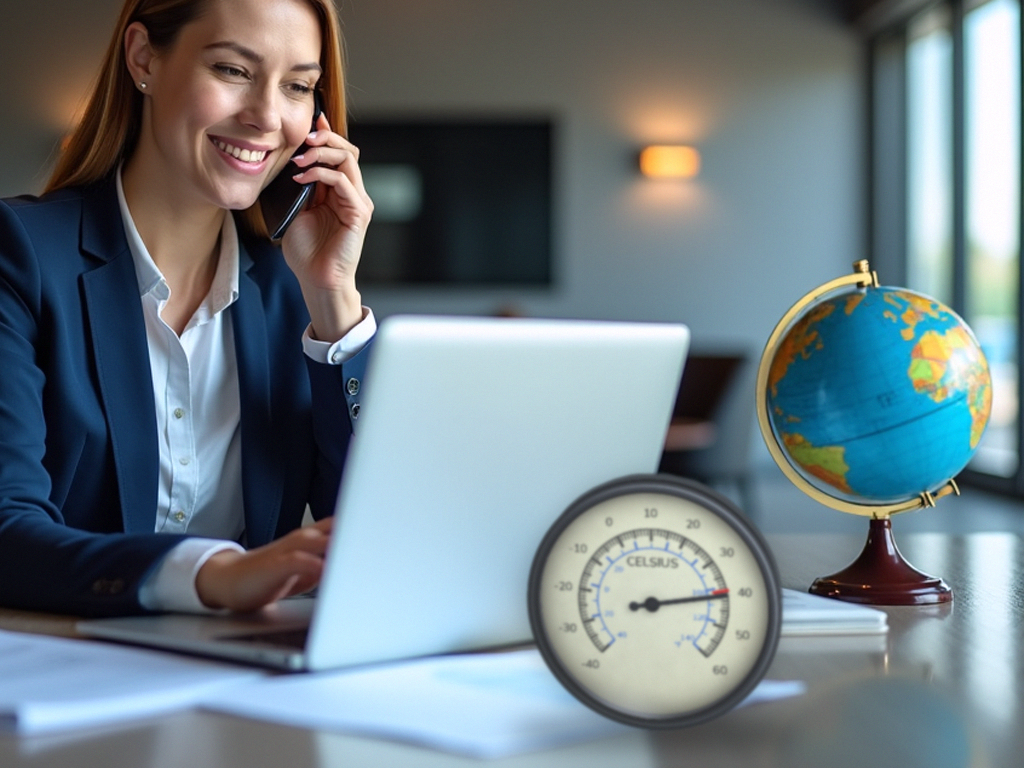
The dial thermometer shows 40 °C
